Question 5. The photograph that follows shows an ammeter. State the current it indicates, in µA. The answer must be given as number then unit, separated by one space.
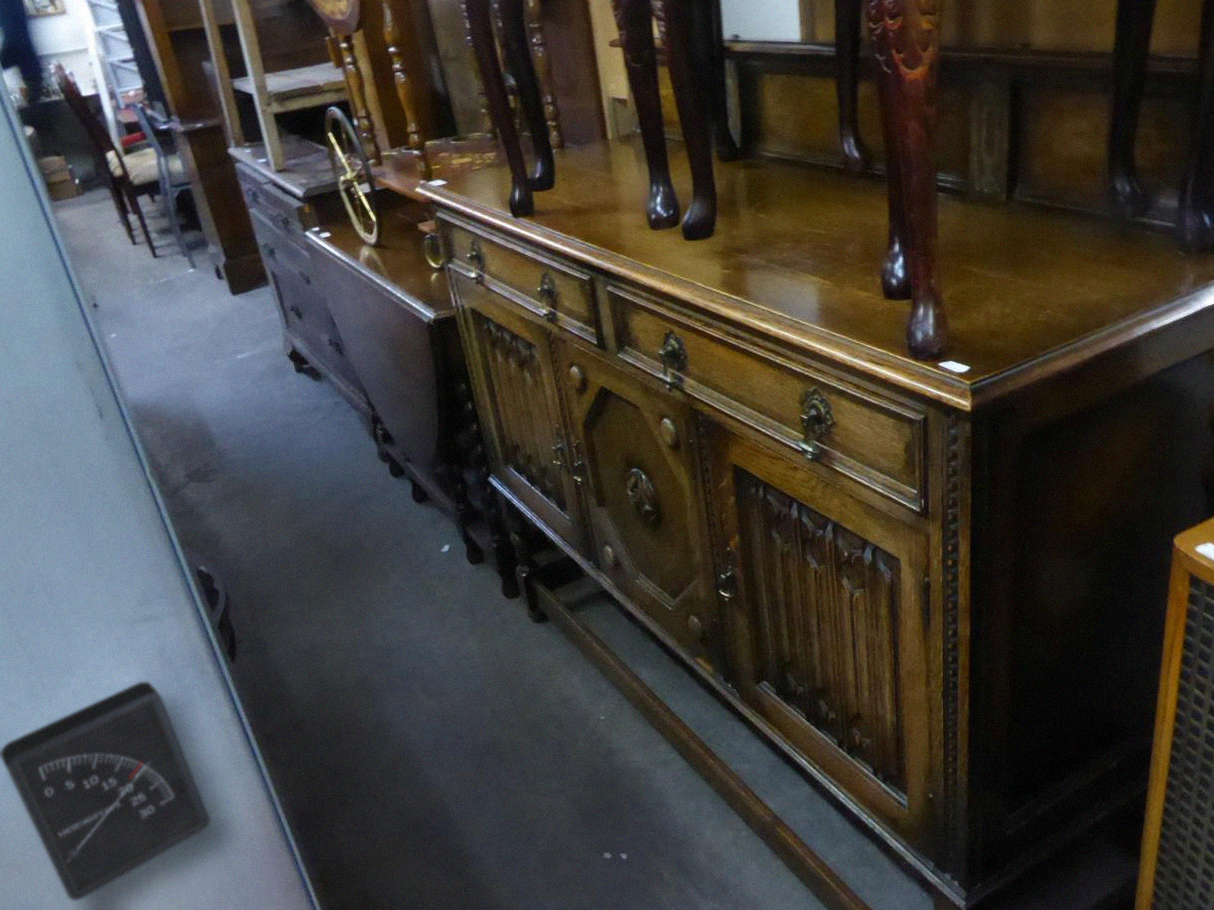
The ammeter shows 20 µA
